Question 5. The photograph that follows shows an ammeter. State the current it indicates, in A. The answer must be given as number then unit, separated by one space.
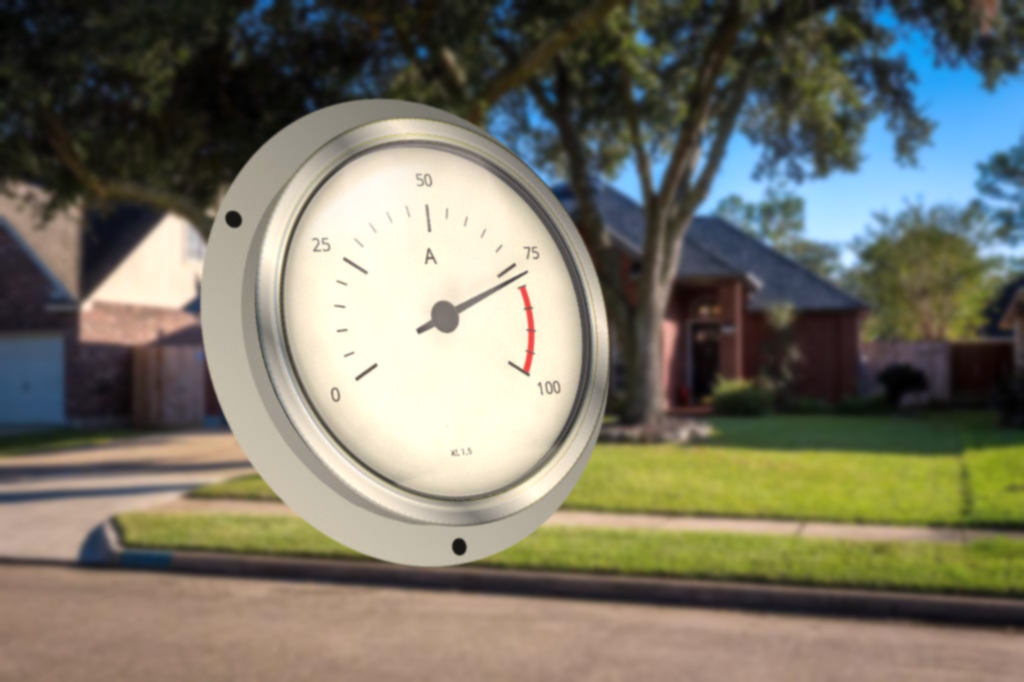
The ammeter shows 77.5 A
